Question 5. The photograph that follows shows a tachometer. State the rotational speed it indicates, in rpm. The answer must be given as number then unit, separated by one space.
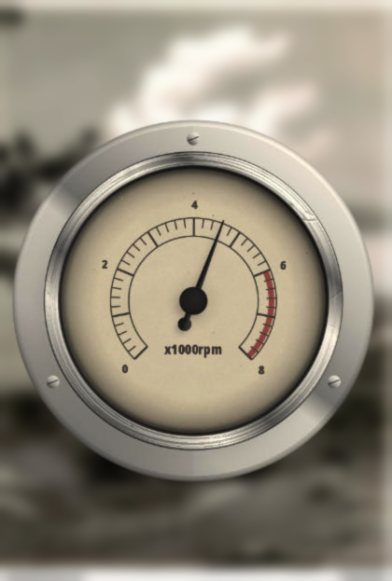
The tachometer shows 4600 rpm
